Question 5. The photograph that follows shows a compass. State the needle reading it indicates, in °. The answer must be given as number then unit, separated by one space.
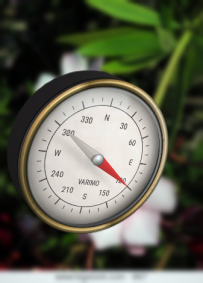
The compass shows 120 °
